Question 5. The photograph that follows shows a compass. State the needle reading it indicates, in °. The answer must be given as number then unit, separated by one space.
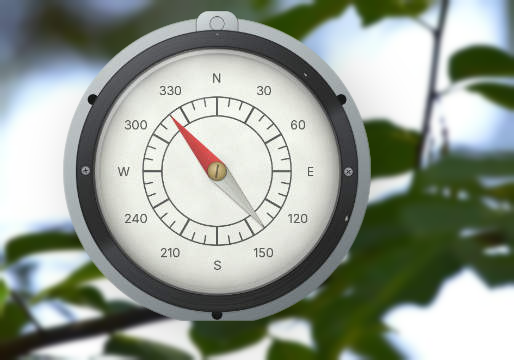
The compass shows 320 °
